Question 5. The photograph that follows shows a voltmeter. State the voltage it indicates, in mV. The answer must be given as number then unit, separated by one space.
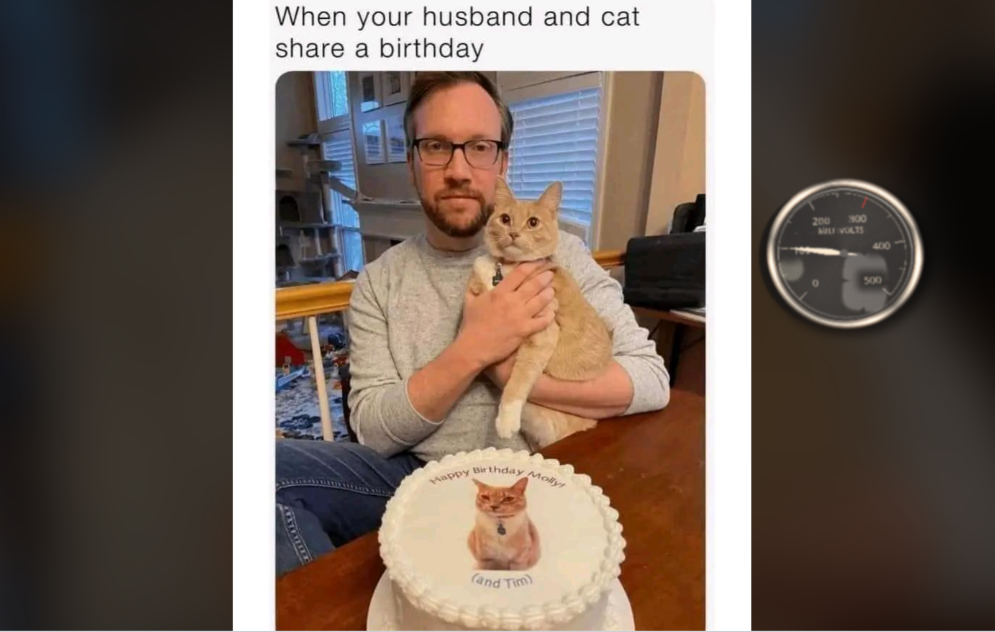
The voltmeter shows 100 mV
